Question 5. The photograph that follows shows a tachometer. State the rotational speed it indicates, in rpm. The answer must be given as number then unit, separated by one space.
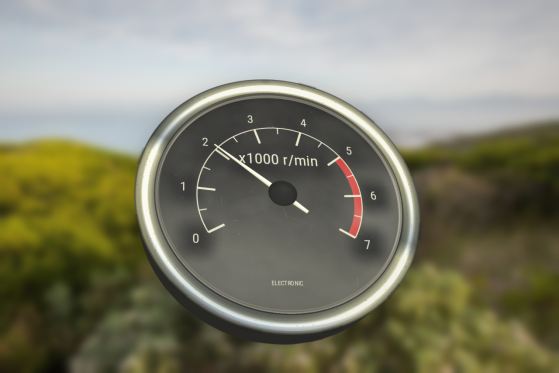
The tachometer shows 2000 rpm
